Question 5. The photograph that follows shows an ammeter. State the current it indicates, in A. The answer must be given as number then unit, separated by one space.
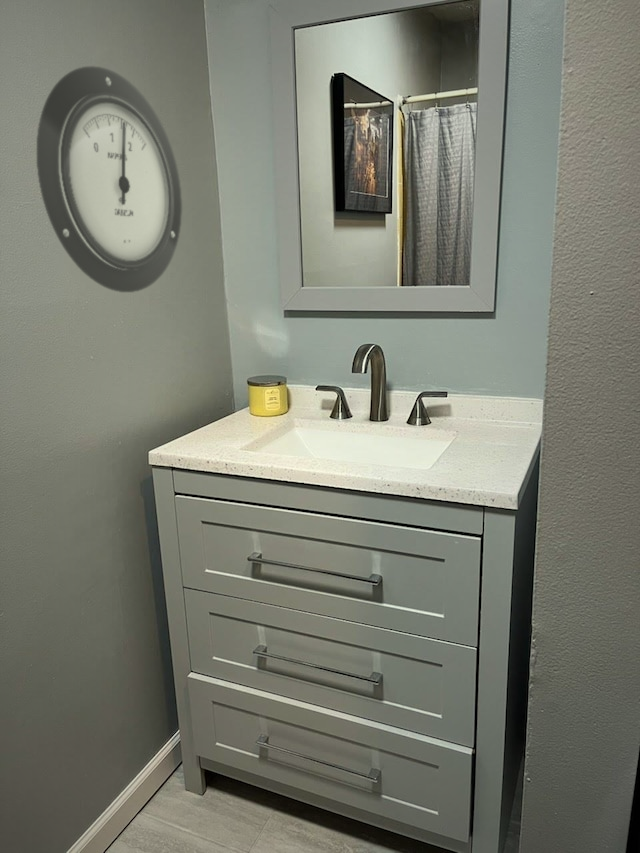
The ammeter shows 1.5 A
